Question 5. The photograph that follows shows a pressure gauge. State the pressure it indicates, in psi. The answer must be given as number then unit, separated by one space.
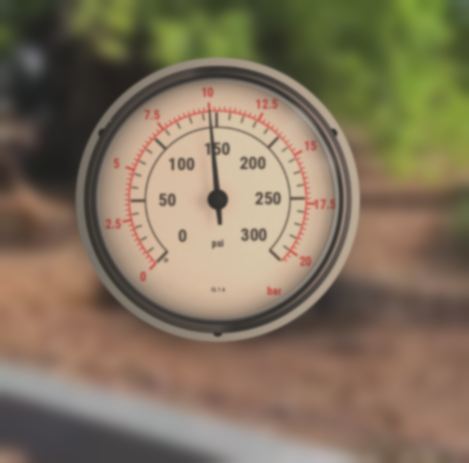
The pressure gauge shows 145 psi
